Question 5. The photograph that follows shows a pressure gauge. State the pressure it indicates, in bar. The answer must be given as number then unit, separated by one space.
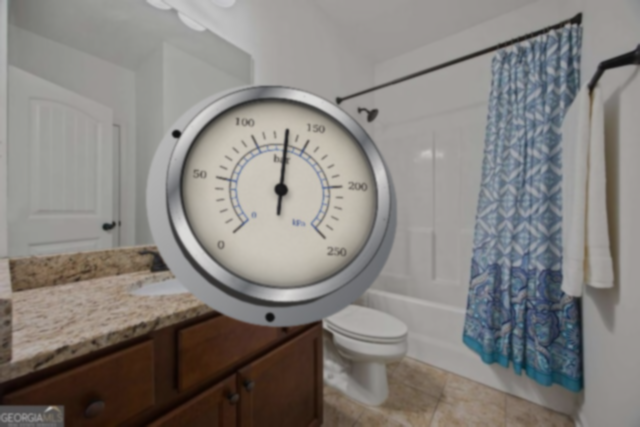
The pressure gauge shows 130 bar
